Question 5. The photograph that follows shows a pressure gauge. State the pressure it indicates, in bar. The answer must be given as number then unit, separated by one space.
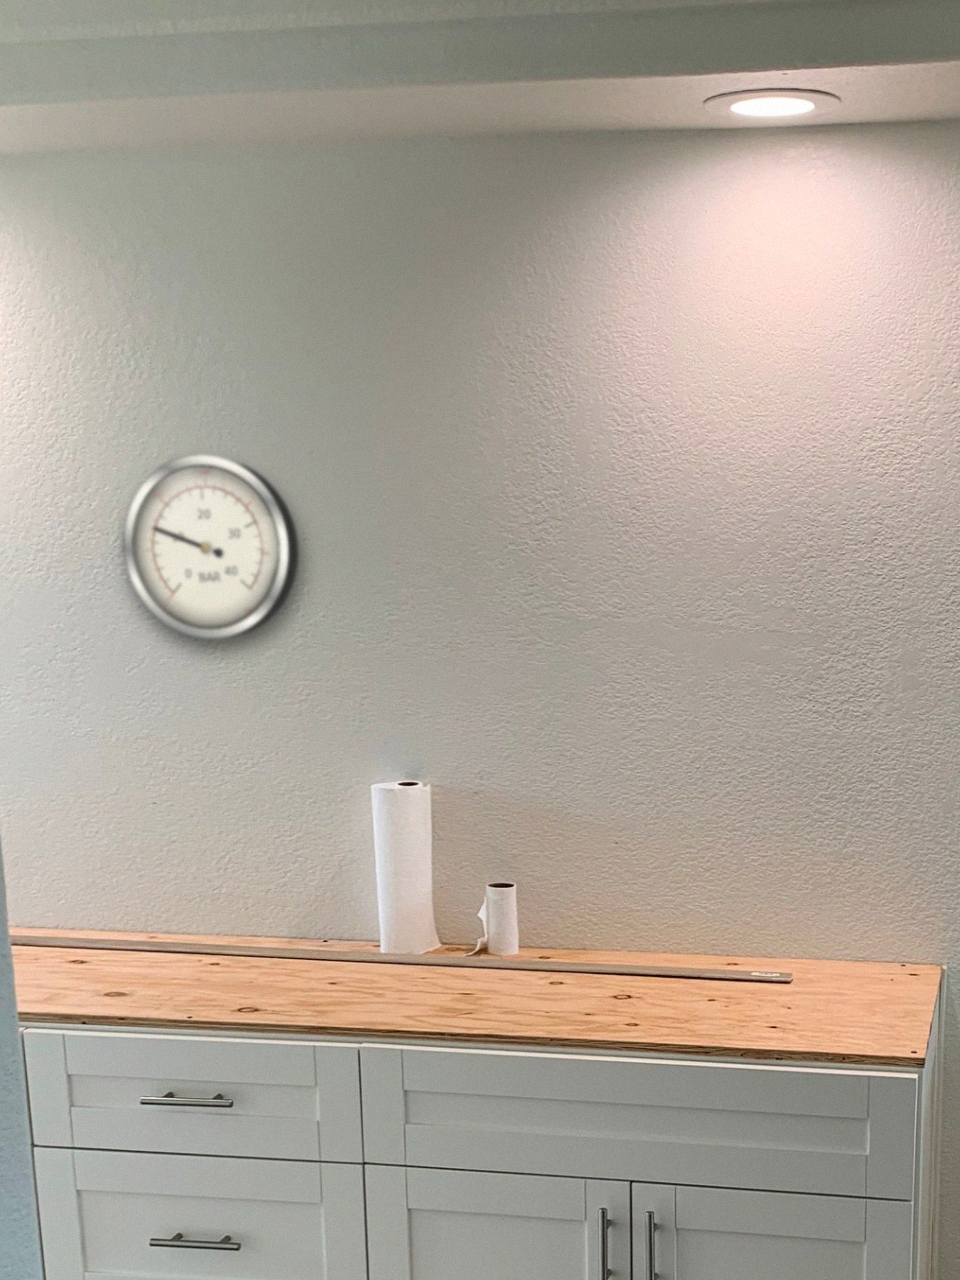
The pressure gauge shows 10 bar
